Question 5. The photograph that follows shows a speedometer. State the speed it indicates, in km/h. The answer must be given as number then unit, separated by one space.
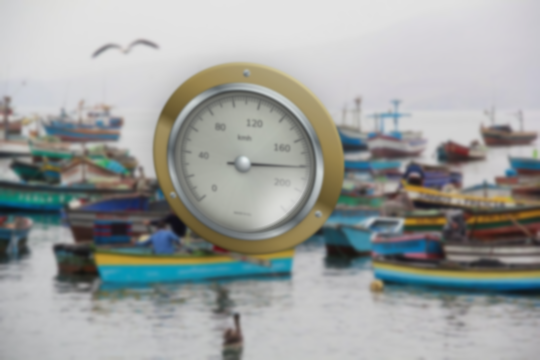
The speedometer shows 180 km/h
